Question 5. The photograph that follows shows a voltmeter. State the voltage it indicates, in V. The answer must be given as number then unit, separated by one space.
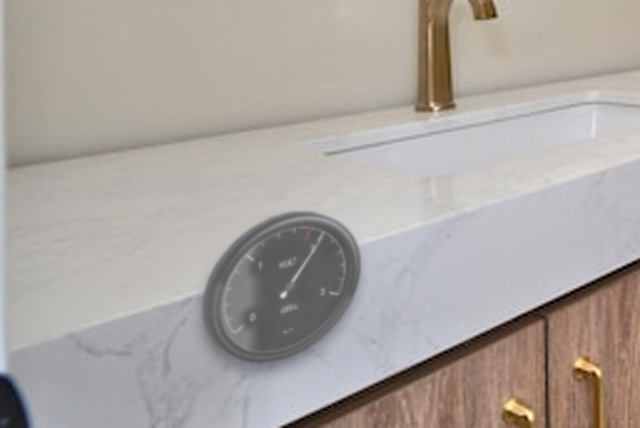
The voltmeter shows 2 V
